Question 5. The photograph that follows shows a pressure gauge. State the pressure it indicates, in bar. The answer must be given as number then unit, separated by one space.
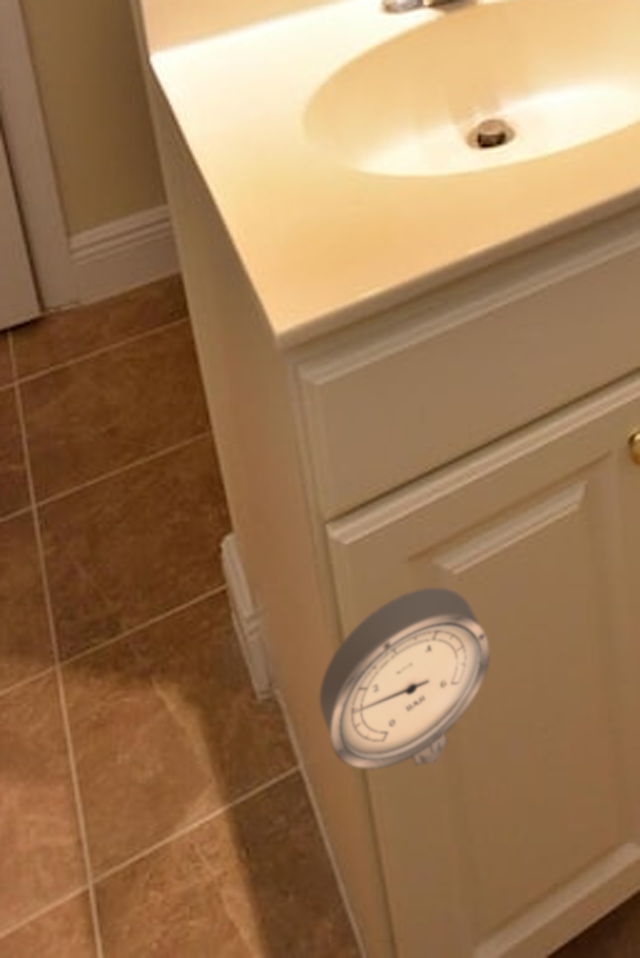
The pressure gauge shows 1.5 bar
